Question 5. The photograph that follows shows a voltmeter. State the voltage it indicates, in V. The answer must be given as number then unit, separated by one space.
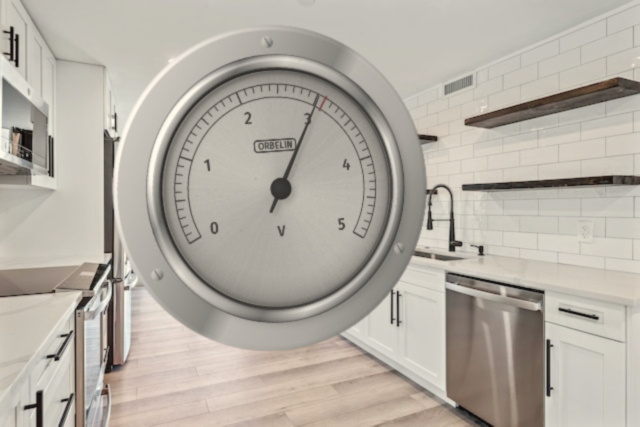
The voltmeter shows 3 V
